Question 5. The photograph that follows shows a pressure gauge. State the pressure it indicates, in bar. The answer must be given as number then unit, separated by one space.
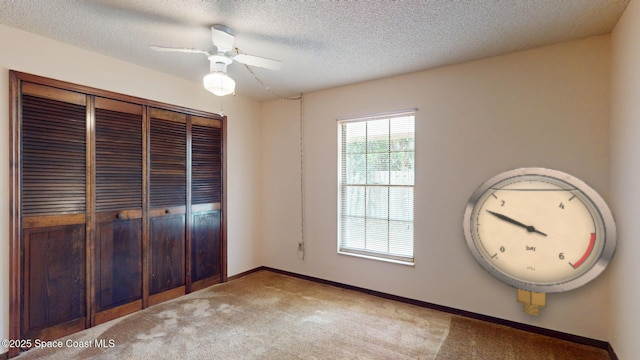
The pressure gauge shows 1.5 bar
